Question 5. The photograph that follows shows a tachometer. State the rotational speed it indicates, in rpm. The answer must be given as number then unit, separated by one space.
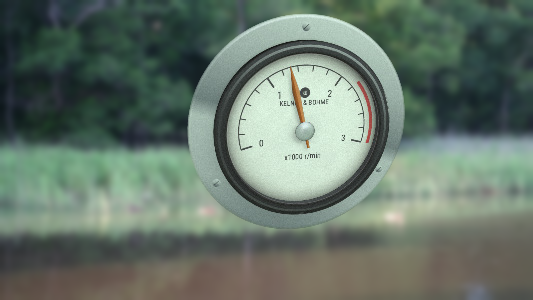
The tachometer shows 1300 rpm
